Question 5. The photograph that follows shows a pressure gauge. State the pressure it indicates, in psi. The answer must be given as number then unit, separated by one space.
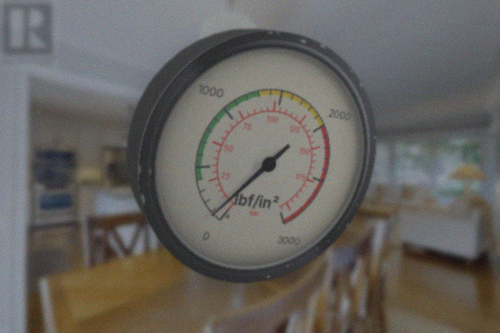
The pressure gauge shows 100 psi
